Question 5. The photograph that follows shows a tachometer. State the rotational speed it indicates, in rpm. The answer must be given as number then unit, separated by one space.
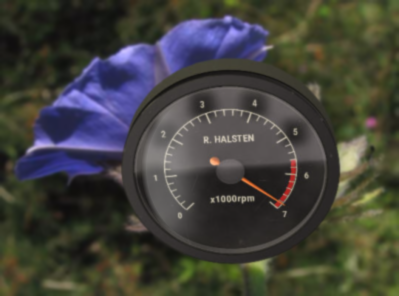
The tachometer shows 6800 rpm
